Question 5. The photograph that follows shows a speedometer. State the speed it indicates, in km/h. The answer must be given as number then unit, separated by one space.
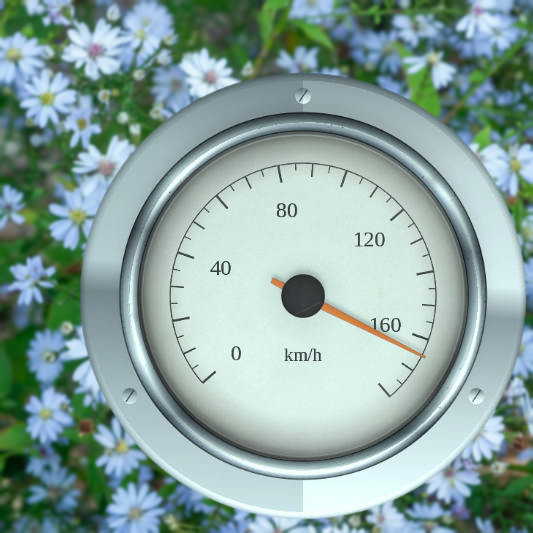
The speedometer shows 165 km/h
